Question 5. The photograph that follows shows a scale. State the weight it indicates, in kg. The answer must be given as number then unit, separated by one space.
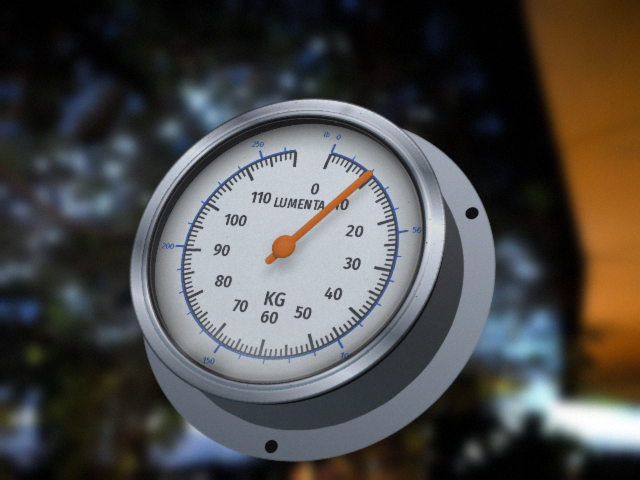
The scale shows 10 kg
